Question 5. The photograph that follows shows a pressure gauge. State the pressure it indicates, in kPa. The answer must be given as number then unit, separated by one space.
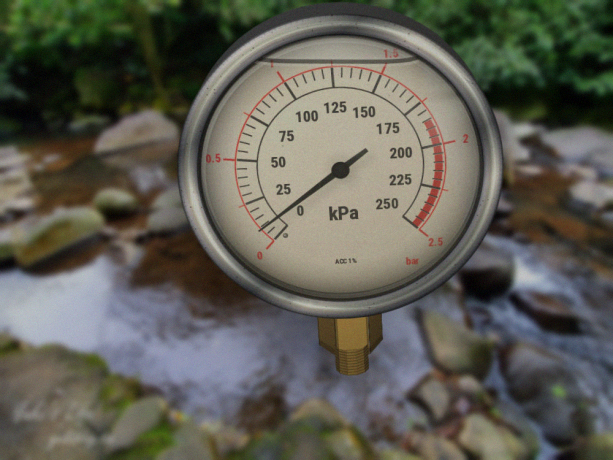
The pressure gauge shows 10 kPa
